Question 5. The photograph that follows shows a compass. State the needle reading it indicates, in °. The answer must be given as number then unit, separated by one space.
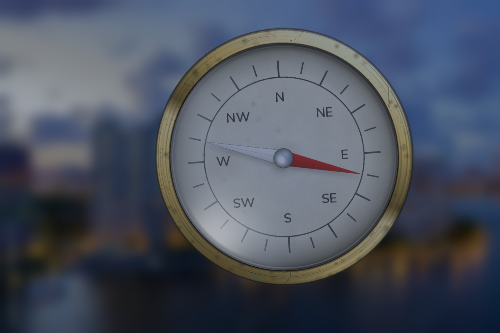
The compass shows 105 °
